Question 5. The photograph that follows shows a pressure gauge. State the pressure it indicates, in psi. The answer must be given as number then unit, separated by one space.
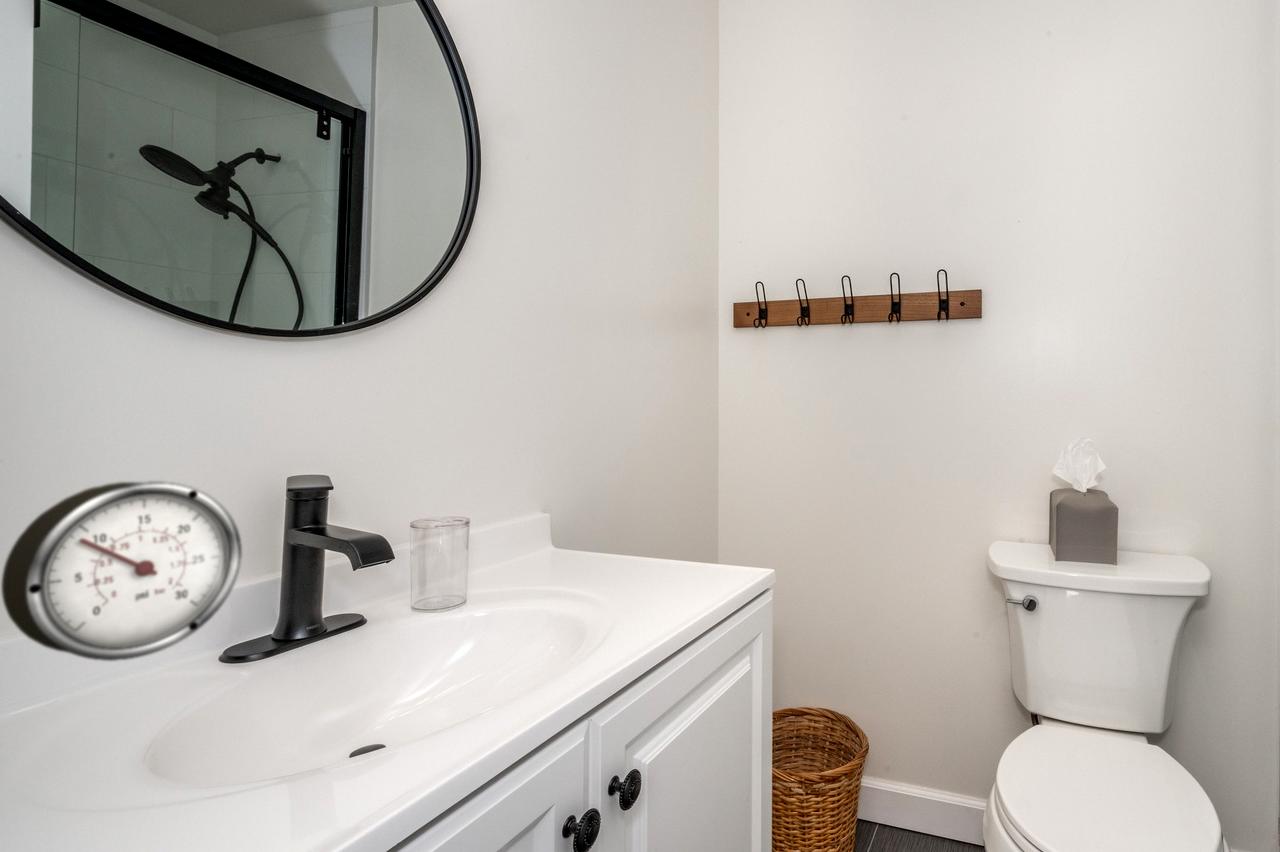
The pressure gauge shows 9 psi
